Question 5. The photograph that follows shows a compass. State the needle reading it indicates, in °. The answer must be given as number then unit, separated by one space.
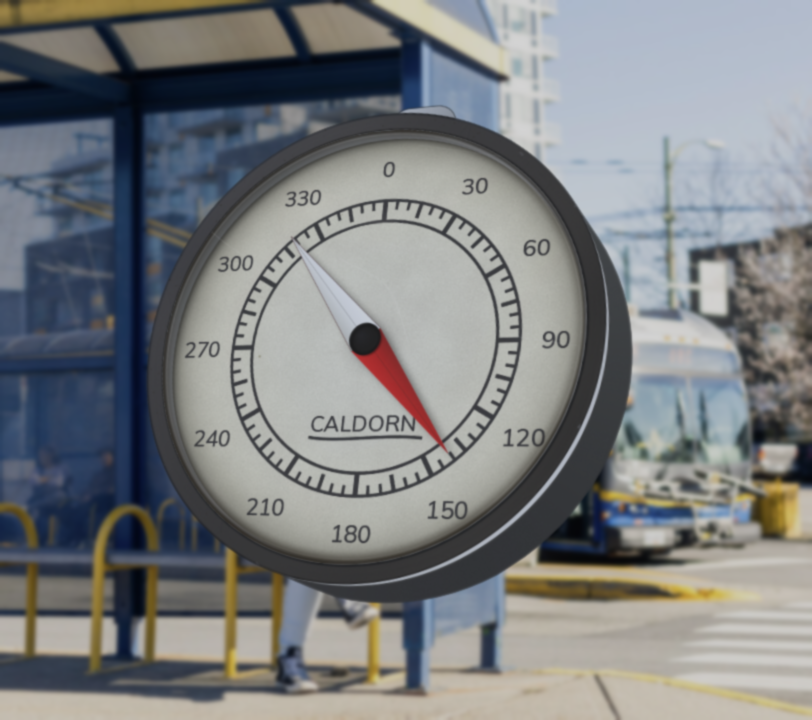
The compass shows 140 °
